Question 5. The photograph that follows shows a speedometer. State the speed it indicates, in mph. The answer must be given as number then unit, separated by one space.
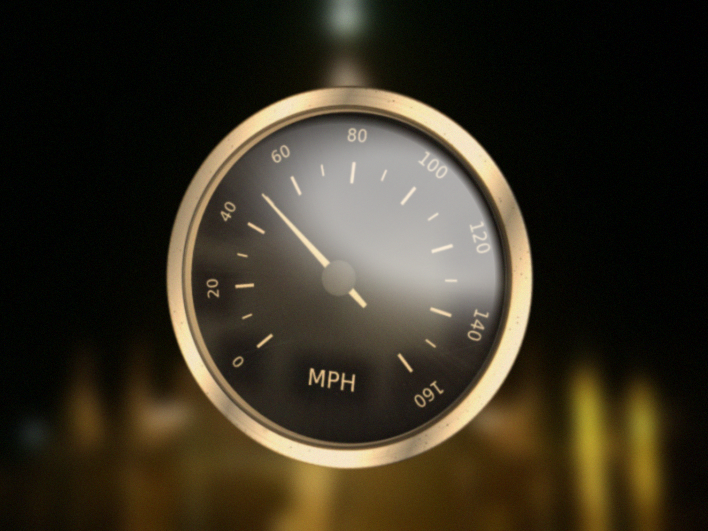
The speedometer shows 50 mph
